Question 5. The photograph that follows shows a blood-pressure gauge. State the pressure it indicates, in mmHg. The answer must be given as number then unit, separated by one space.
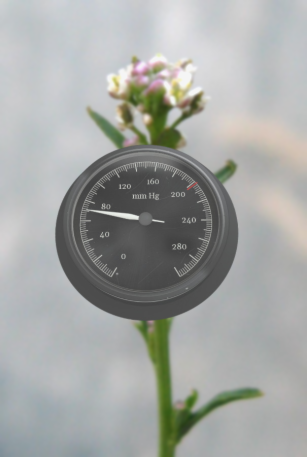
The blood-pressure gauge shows 70 mmHg
